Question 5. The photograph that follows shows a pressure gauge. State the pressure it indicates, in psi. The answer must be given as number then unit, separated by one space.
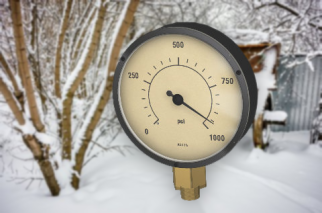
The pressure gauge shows 950 psi
